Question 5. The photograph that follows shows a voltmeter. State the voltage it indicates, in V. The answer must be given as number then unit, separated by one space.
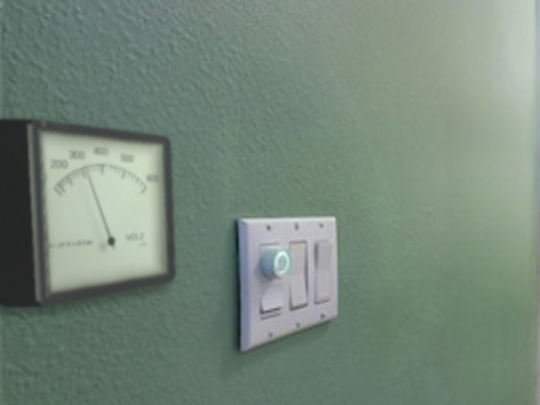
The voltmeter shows 300 V
